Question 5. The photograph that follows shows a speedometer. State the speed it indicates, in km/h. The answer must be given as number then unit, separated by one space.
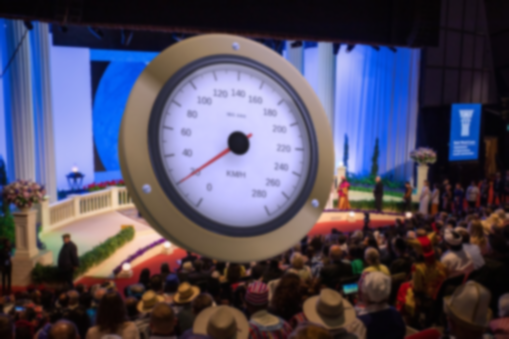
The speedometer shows 20 km/h
